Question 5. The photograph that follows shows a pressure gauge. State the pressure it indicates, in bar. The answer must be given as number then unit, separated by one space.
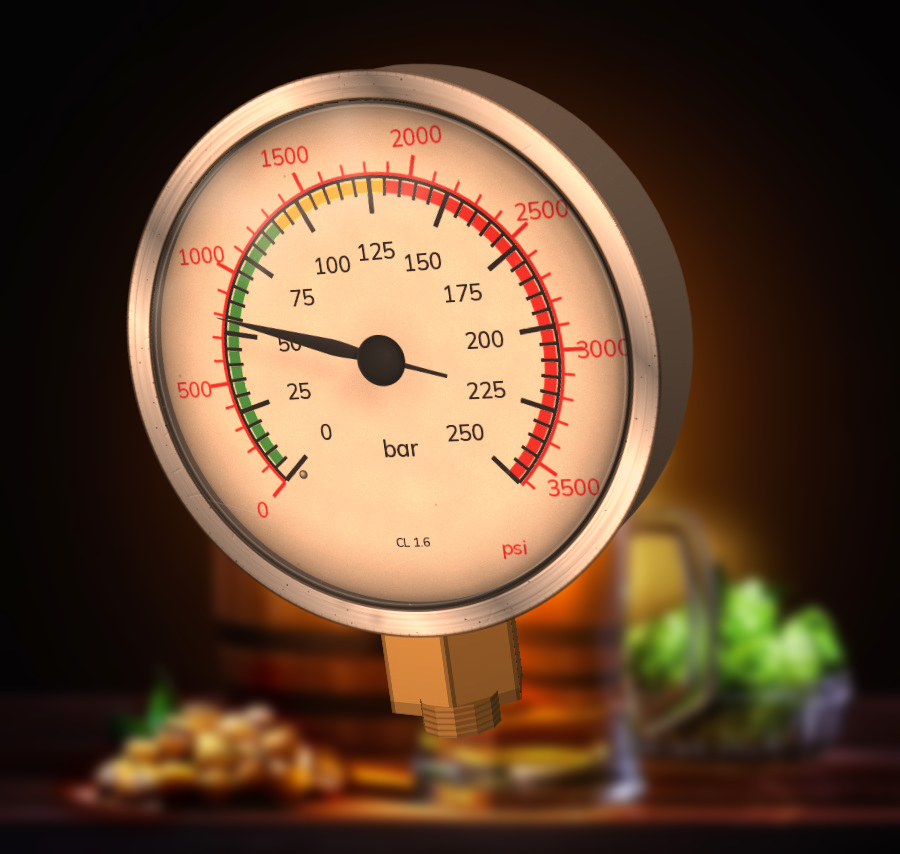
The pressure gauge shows 55 bar
